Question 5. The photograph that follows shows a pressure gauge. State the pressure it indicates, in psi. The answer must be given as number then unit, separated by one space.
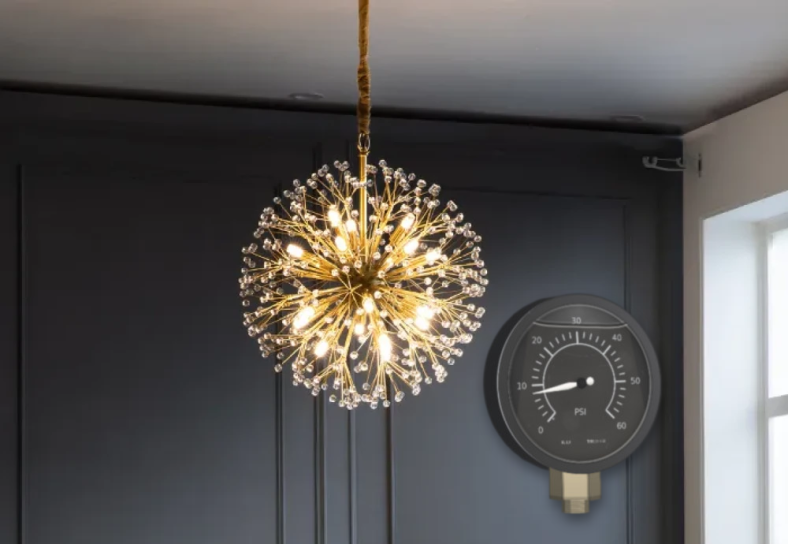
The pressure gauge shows 8 psi
